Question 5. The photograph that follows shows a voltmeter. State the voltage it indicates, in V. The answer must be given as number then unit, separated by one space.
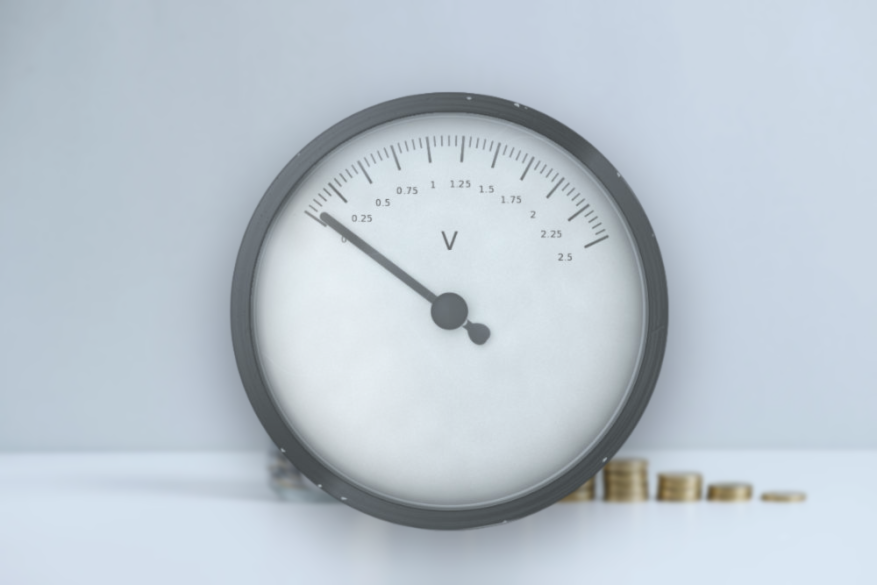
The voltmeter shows 0.05 V
